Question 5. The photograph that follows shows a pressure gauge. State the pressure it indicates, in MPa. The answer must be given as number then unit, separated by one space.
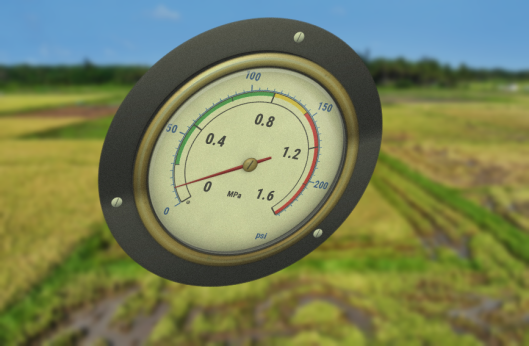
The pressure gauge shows 0.1 MPa
